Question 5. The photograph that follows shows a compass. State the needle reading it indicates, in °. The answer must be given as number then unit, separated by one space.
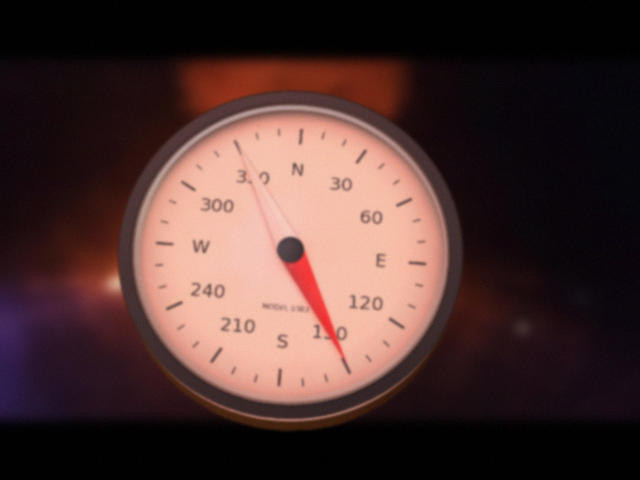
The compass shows 150 °
